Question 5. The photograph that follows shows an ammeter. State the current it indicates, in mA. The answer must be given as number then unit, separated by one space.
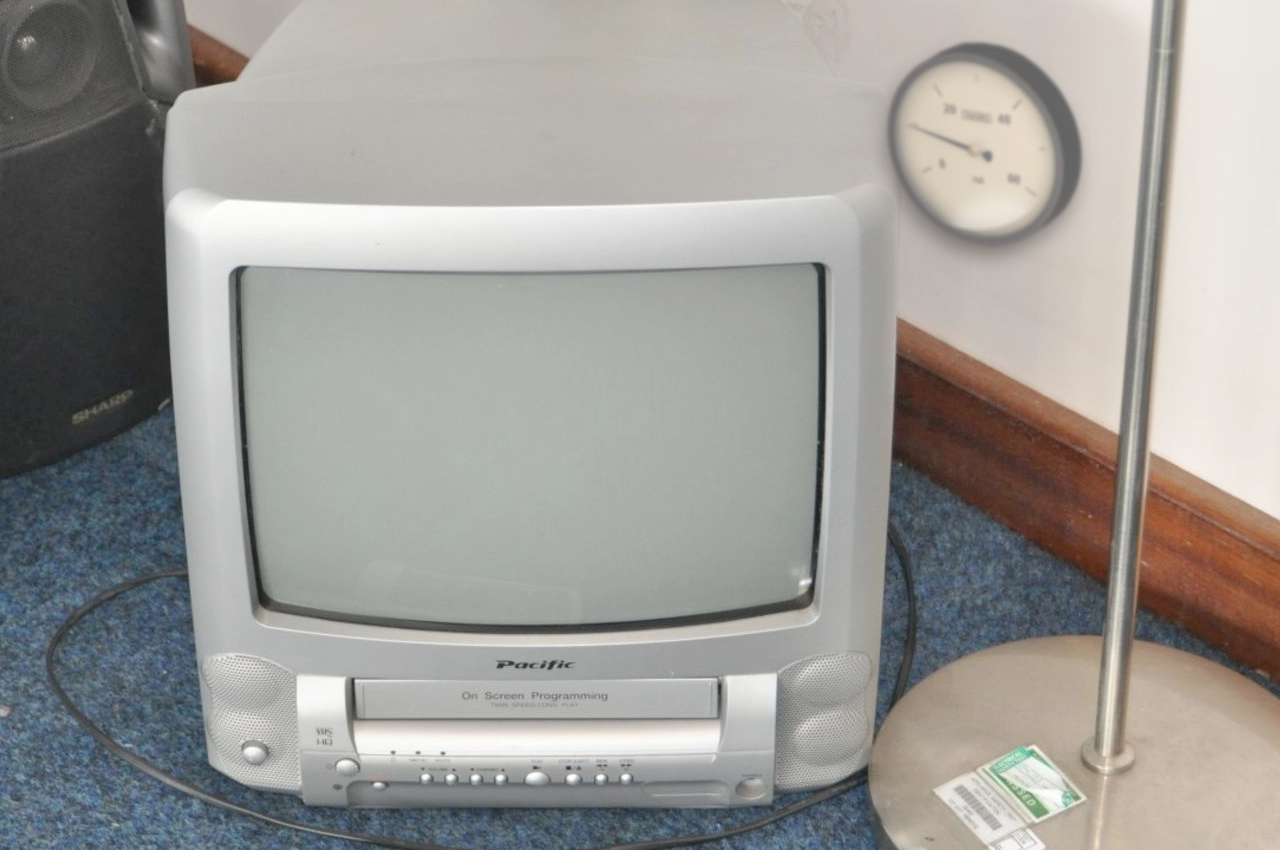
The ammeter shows 10 mA
